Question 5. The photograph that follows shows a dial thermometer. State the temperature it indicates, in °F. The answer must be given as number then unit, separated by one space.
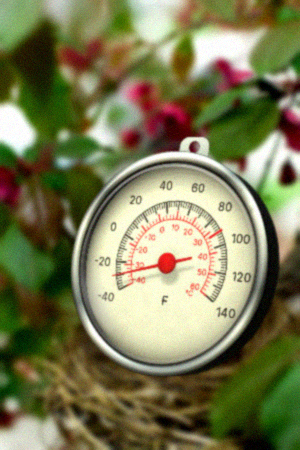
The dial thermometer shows -30 °F
